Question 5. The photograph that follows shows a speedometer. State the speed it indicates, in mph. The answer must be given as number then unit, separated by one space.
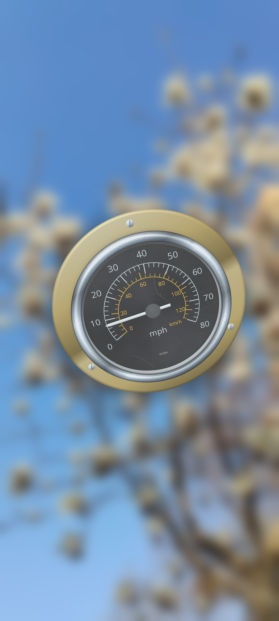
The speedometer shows 8 mph
